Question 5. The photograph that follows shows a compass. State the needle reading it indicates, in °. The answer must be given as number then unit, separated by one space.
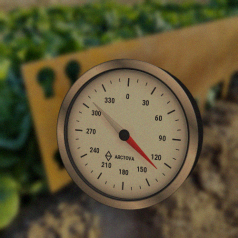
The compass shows 130 °
